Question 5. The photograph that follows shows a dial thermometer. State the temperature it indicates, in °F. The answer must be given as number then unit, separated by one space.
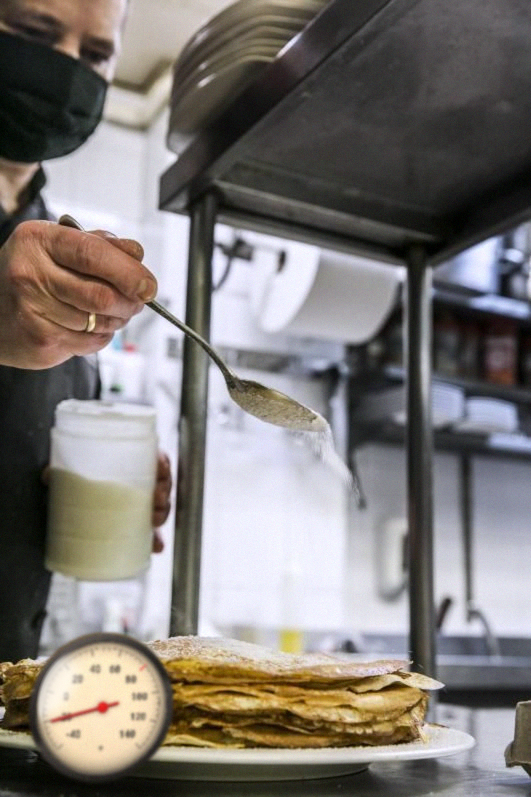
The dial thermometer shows -20 °F
